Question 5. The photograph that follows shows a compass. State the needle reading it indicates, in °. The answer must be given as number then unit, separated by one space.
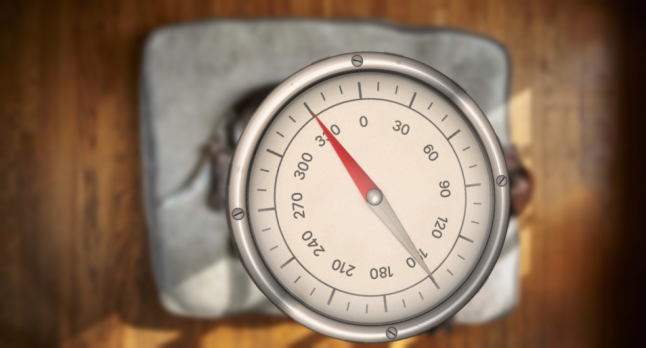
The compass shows 330 °
